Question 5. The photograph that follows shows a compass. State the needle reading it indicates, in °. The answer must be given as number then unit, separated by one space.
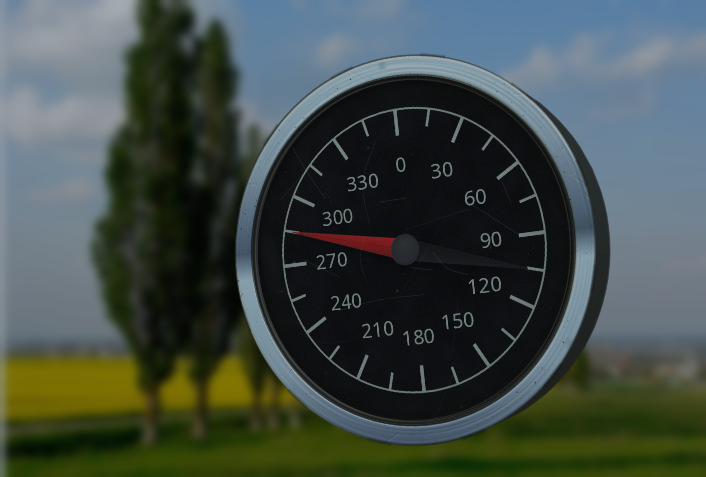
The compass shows 285 °
